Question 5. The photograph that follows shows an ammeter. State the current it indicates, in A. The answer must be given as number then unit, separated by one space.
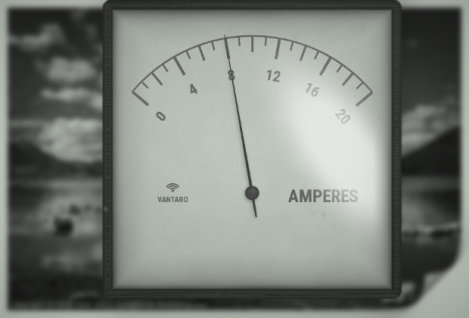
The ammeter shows 8 A
